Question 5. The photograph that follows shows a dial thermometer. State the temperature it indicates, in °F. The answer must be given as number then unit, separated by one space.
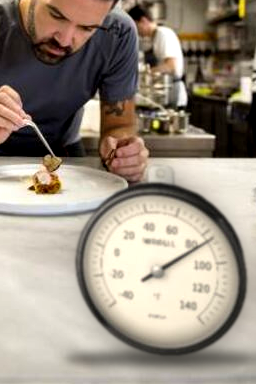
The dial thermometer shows 84 °F
